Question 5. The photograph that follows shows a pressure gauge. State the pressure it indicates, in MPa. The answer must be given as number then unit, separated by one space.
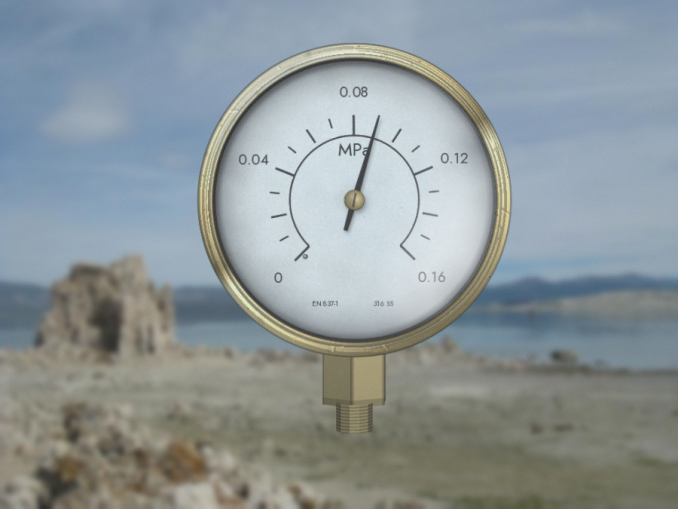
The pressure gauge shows 0.09 MPa
